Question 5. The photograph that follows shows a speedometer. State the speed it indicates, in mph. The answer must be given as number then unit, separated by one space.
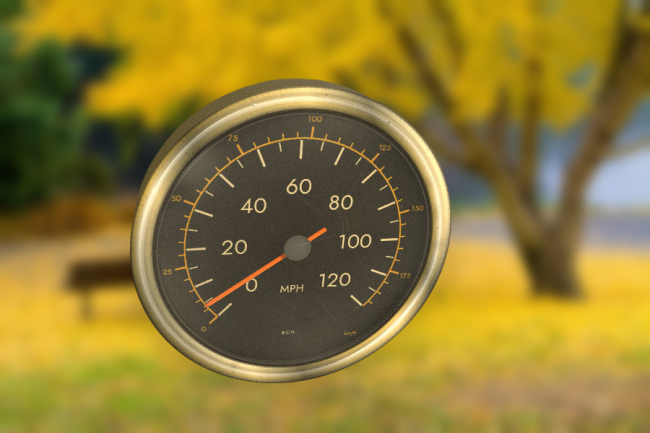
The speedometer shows 5 mph
